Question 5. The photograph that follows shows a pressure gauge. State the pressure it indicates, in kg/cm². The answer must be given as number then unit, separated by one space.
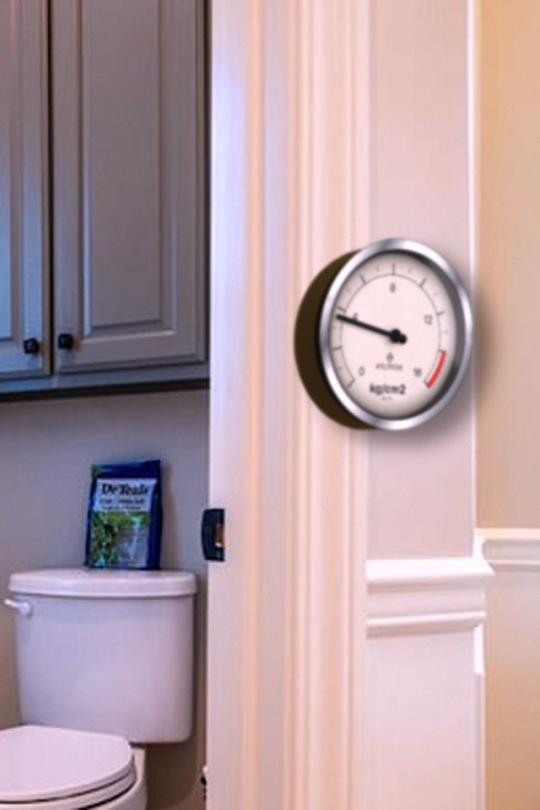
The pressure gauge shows 3.5 kg/cm²
